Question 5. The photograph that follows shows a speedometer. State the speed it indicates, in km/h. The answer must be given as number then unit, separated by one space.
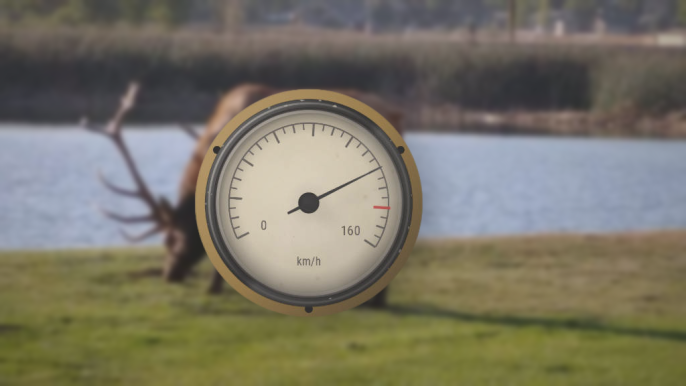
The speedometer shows 120 km/h
